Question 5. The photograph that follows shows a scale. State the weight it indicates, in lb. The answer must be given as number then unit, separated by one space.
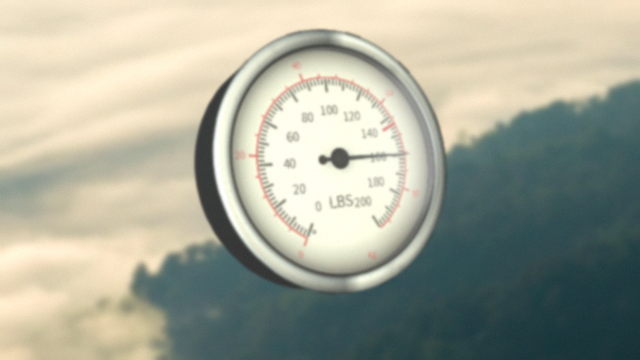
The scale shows 160 lb
